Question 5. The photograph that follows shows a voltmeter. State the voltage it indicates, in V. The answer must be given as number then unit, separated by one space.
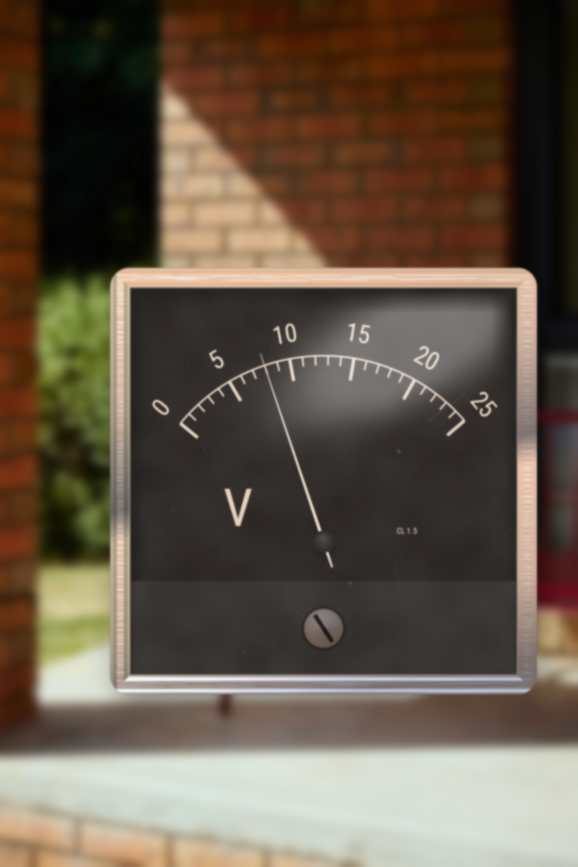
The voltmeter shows 8 V
